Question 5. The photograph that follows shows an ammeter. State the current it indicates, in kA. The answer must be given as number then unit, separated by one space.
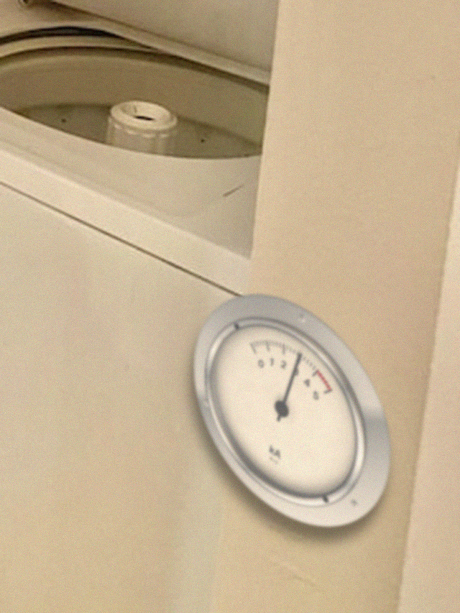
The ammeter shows 3 kA
